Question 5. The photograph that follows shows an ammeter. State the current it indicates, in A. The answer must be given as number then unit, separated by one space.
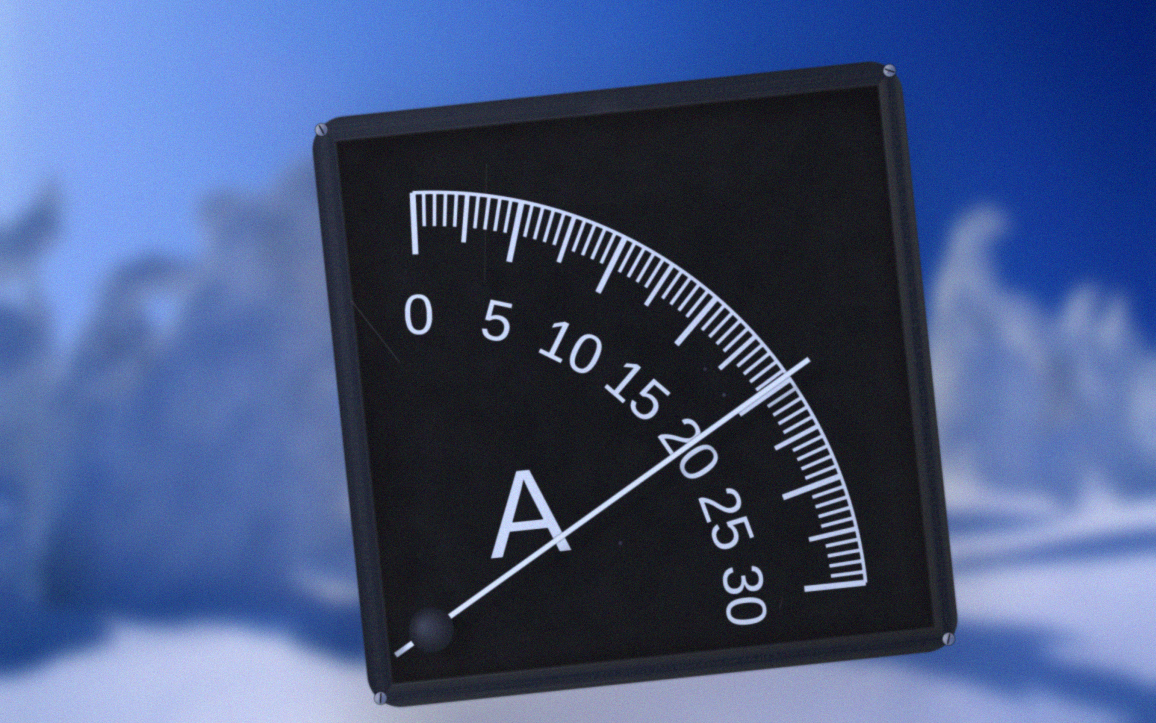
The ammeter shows 19.75 A
